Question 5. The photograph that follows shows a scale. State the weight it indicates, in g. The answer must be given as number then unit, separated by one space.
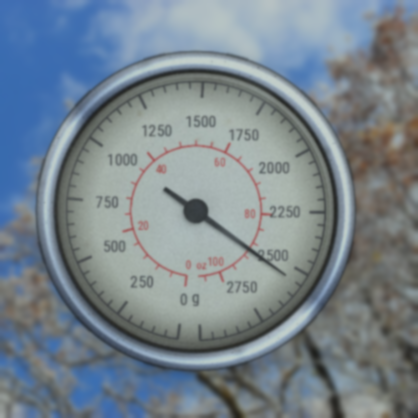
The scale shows 2550 g
